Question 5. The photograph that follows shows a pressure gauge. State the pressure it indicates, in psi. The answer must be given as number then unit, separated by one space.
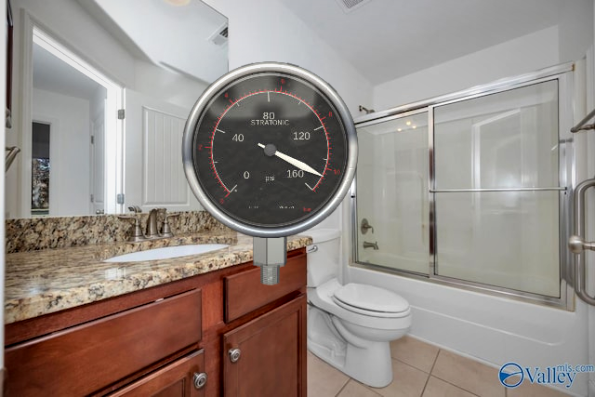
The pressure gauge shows 150 psi
